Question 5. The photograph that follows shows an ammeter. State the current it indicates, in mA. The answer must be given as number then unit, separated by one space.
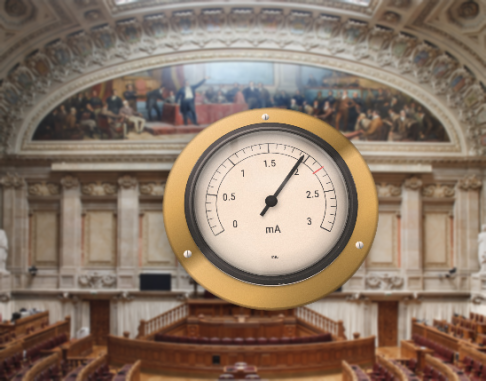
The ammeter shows 1.95 mA
